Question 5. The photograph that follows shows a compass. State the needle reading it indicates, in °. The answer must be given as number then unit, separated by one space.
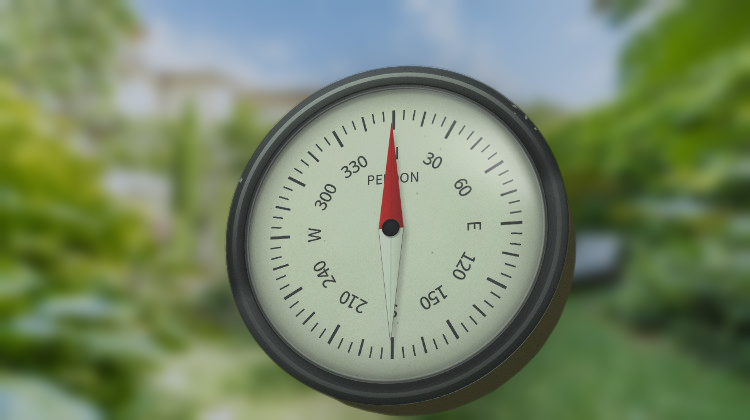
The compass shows 0 °
